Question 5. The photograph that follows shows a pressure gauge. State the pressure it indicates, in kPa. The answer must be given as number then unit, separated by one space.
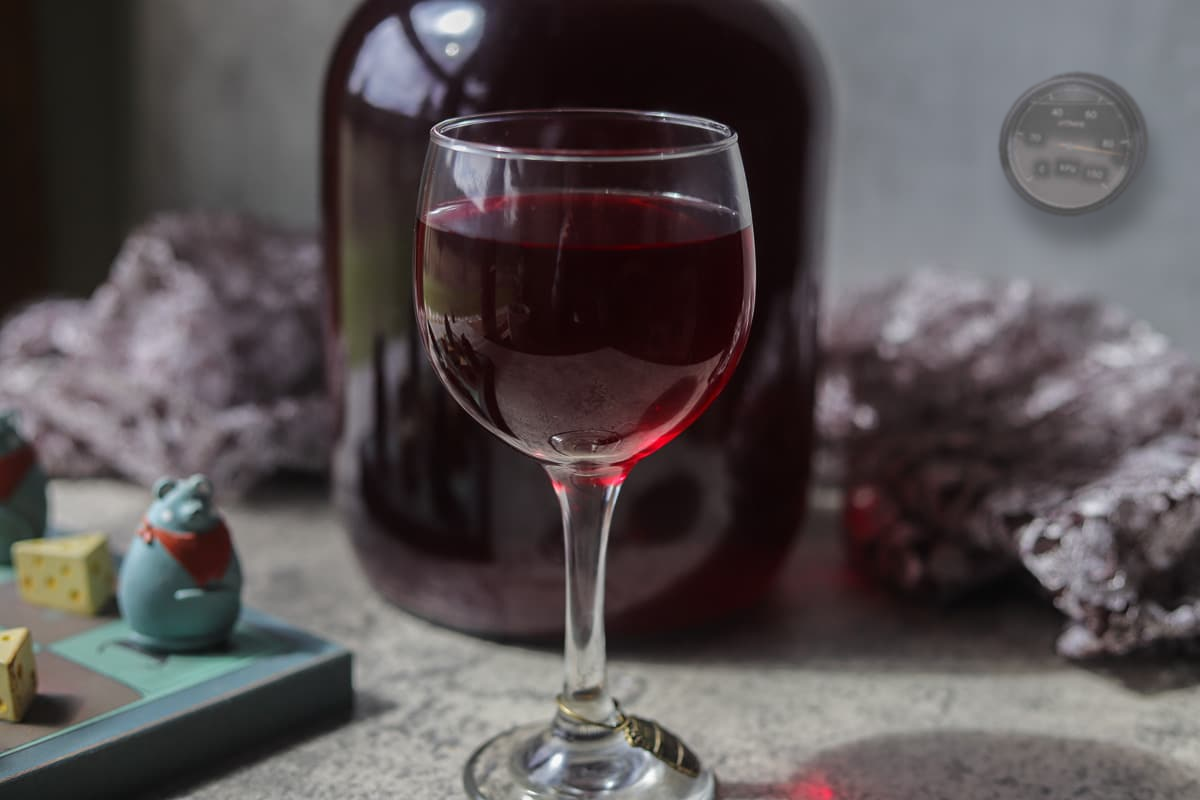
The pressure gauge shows 85 kPa
